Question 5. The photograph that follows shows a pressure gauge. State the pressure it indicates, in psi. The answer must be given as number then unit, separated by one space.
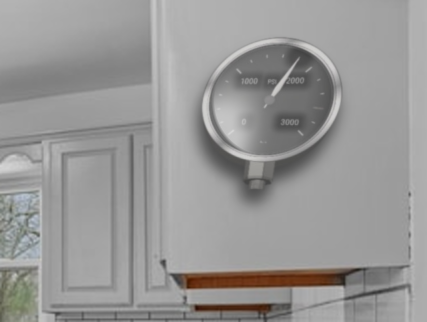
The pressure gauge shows 1800 psi
